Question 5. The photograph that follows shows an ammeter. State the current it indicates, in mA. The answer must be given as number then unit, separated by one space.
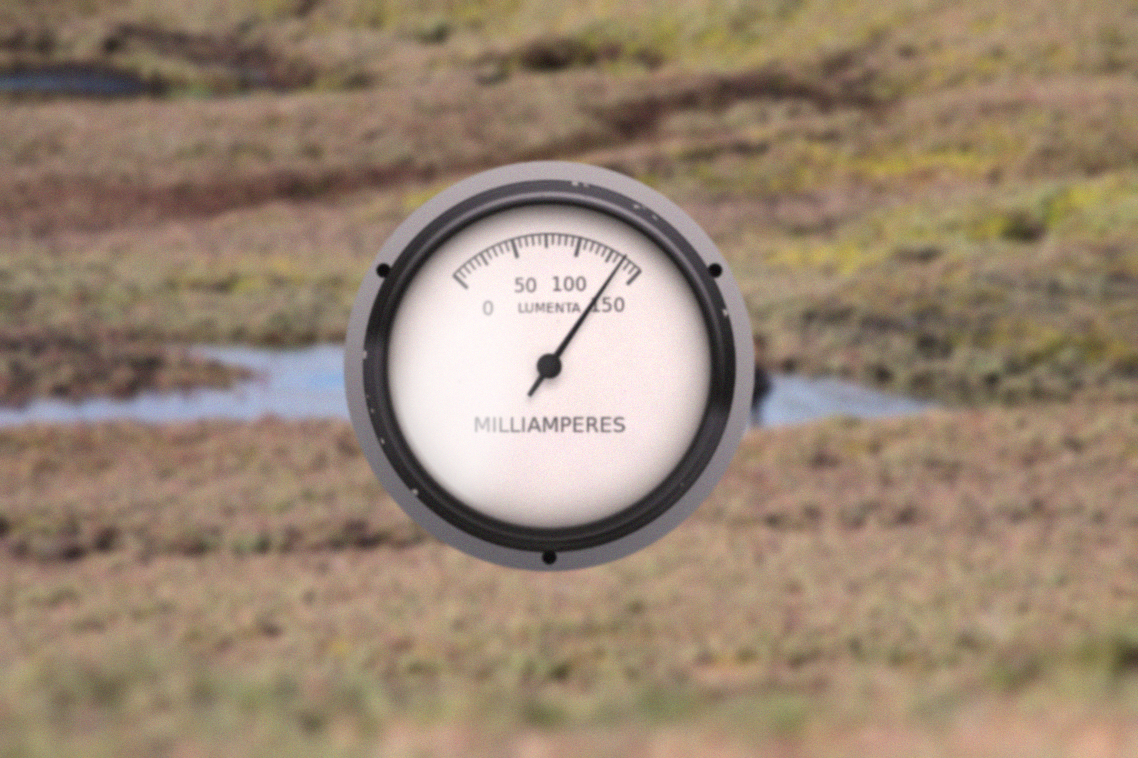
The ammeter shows 135 mA
